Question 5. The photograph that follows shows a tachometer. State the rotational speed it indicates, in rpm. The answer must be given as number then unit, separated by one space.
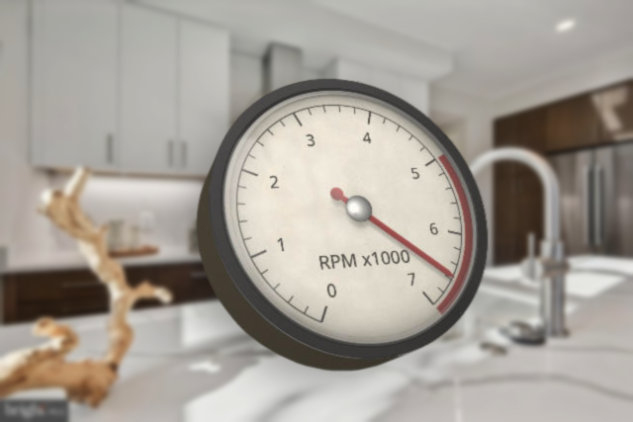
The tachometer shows 6600 rpm
